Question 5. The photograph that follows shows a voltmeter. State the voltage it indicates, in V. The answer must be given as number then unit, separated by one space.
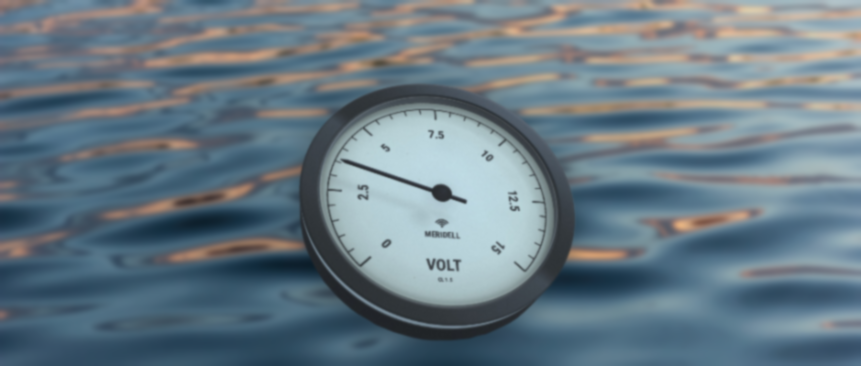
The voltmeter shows 3.5 V
